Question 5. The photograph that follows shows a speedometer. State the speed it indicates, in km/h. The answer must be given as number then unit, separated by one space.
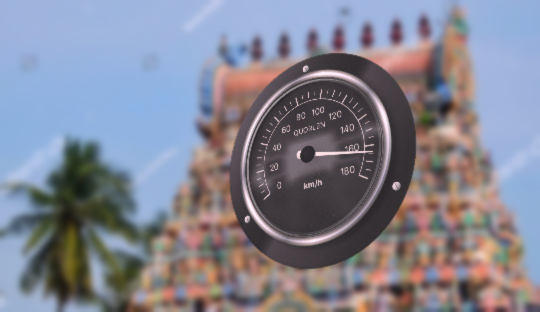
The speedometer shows 165 km/h
